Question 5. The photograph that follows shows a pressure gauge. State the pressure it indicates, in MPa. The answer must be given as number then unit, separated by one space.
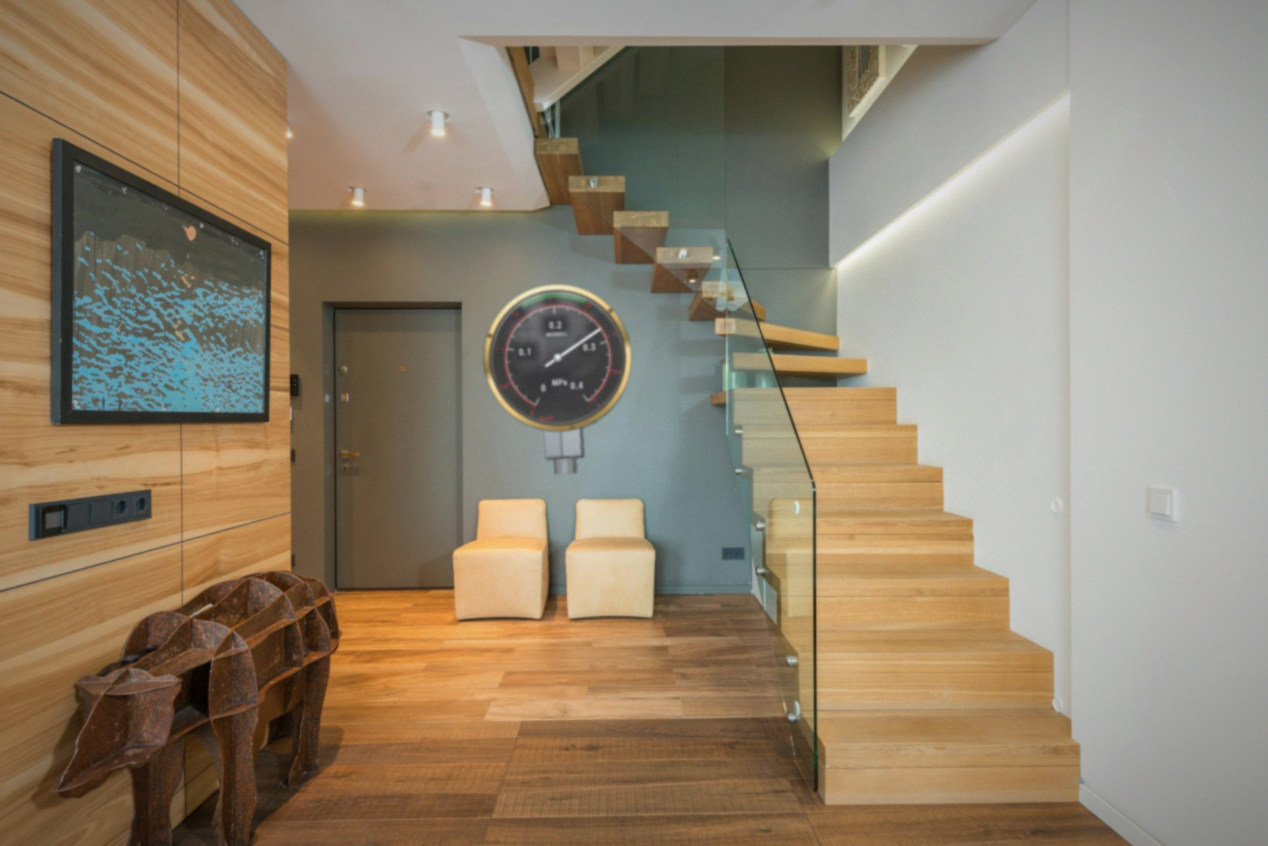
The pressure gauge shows 0.28 MPa
